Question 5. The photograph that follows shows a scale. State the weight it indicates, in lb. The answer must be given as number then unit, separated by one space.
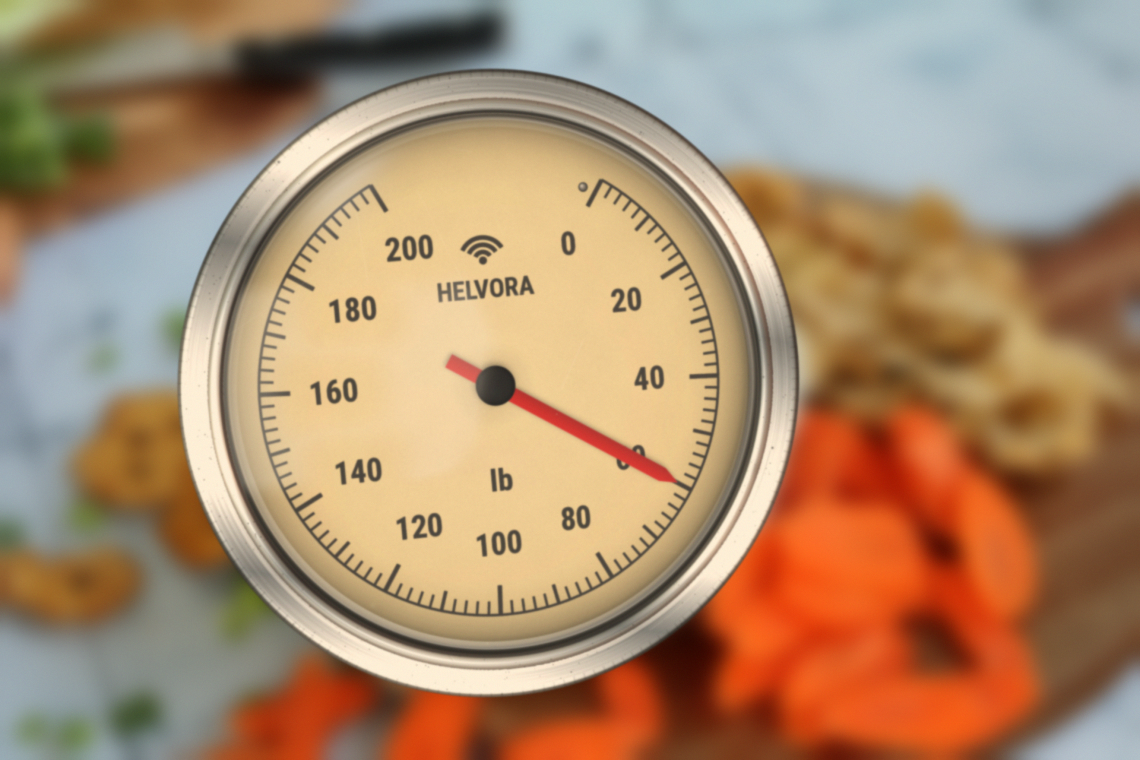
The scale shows 60 lb
